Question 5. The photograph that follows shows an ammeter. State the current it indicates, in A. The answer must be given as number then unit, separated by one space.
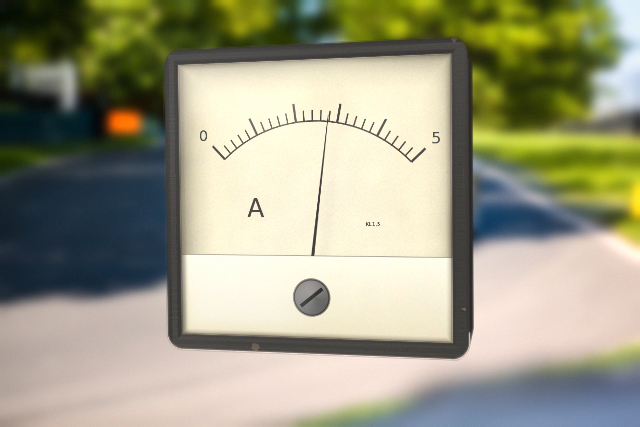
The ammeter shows 2.8 A
